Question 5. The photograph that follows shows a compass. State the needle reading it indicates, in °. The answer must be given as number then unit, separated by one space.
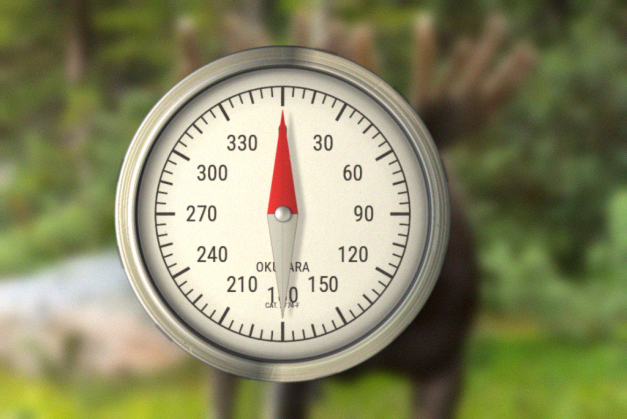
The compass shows 0 °
